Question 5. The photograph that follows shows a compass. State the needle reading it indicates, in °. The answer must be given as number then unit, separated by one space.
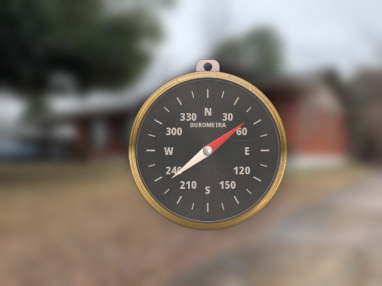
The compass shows 52.5 °
